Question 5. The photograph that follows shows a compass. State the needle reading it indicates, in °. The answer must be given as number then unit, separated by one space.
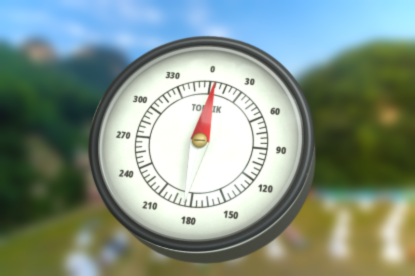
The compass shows 5 °
